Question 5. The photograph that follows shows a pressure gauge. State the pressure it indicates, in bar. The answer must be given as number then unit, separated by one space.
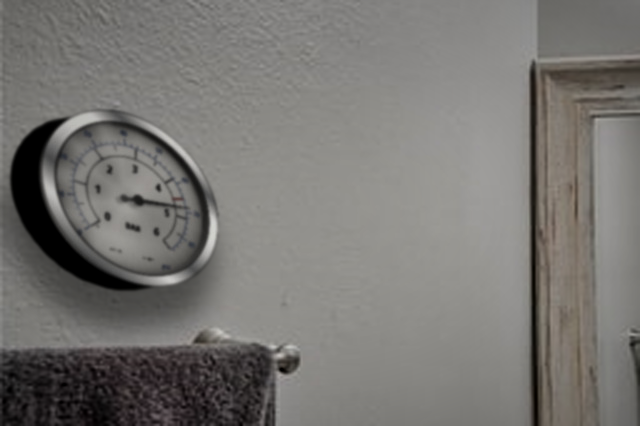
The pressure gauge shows 4.75 bar
